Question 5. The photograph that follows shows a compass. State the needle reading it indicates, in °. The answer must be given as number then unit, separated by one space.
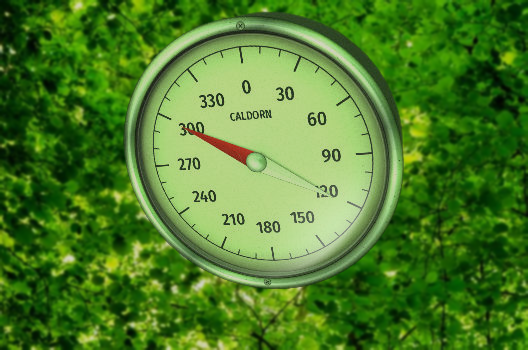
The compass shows 300 °
